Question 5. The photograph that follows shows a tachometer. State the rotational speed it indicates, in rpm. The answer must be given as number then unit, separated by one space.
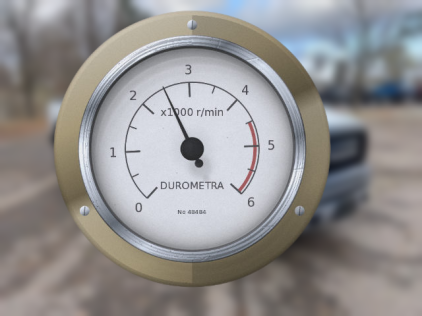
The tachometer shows 2500 rpm
